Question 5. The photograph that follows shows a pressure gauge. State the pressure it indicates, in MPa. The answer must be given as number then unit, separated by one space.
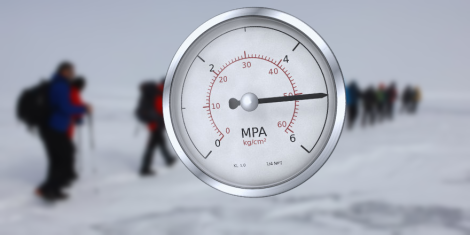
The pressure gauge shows 5 MPa
